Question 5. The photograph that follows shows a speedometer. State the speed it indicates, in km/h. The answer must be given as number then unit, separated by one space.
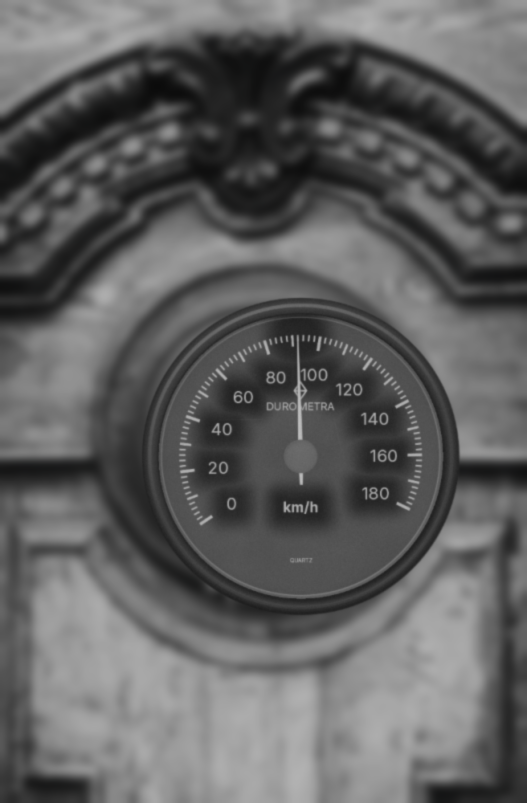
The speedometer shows 92 km/h
